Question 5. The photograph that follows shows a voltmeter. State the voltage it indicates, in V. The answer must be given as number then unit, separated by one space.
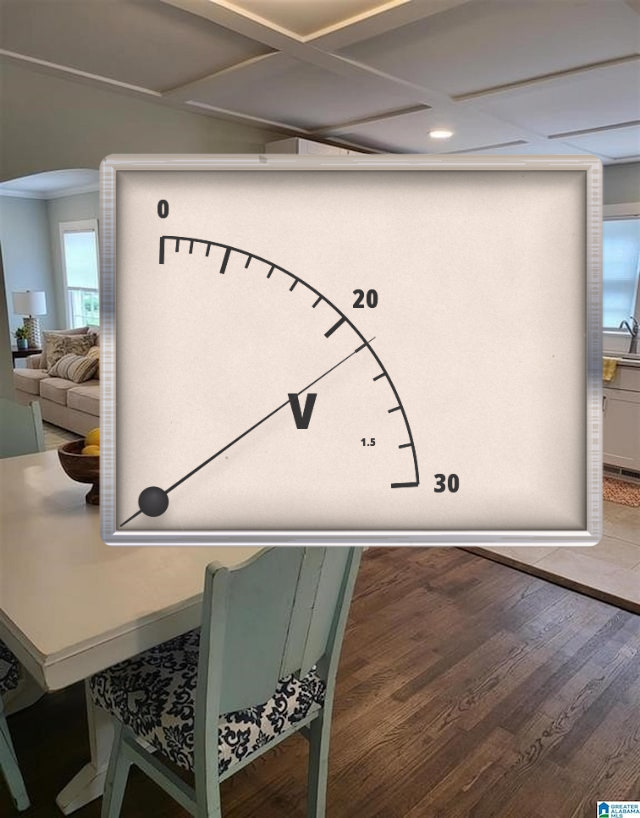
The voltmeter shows 22 V
